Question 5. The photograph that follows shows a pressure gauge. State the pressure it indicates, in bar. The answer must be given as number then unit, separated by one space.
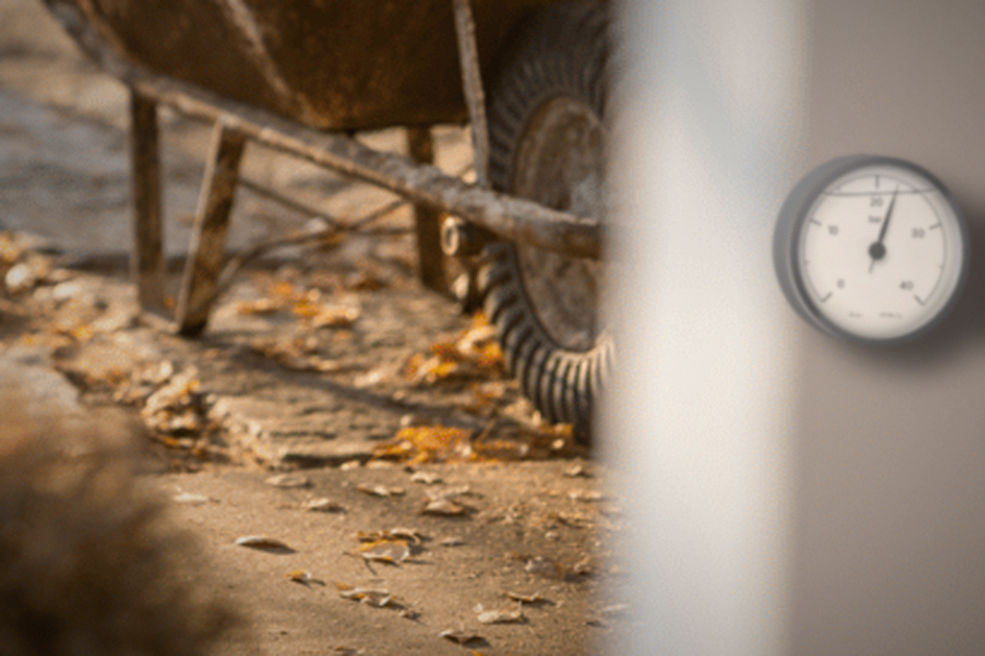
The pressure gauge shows 22.5 bar
